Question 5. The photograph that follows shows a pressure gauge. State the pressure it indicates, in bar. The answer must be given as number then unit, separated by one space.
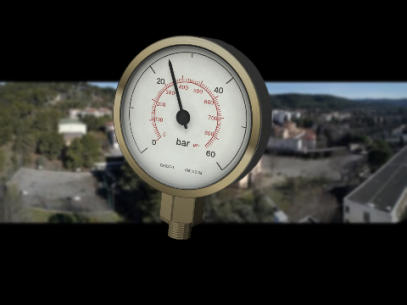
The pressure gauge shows 25 bar
